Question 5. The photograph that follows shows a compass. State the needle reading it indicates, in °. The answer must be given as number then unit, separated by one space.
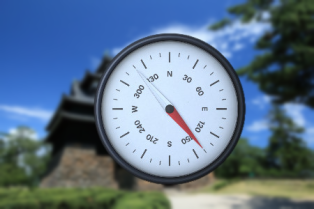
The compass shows 140 °
